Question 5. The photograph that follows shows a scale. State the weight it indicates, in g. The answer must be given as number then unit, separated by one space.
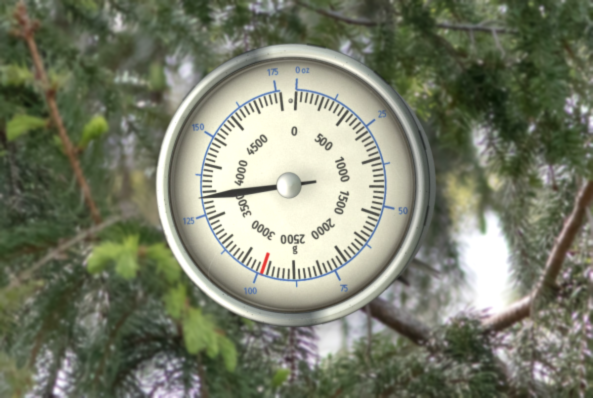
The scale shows 3700 g
